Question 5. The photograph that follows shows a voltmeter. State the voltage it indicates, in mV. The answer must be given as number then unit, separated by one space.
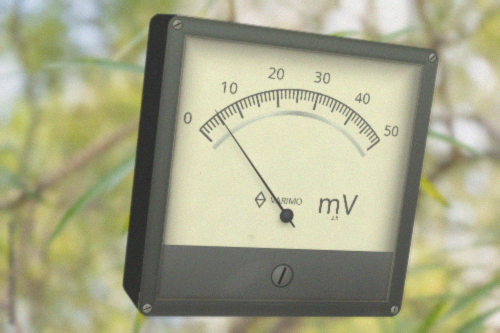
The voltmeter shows 5 mV
